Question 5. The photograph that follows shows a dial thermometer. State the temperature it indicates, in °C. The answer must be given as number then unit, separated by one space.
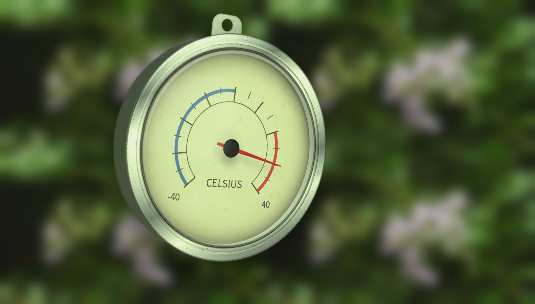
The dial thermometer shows 30 °C
